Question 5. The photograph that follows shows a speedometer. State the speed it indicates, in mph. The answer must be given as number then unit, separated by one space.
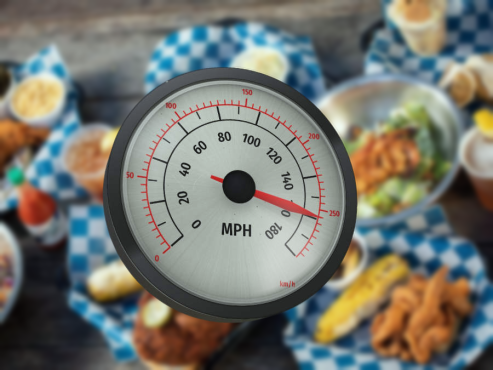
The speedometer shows 160 mph
